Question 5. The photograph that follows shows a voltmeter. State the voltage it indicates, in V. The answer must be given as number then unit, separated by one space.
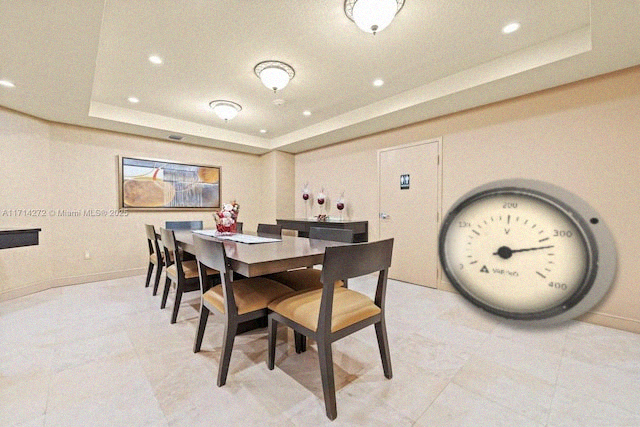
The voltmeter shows 320 V
